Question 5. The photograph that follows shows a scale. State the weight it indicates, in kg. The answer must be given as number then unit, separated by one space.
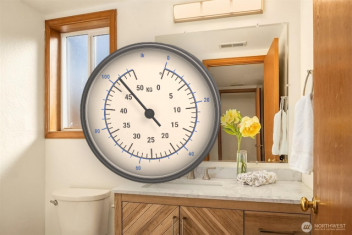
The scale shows 47 kg
